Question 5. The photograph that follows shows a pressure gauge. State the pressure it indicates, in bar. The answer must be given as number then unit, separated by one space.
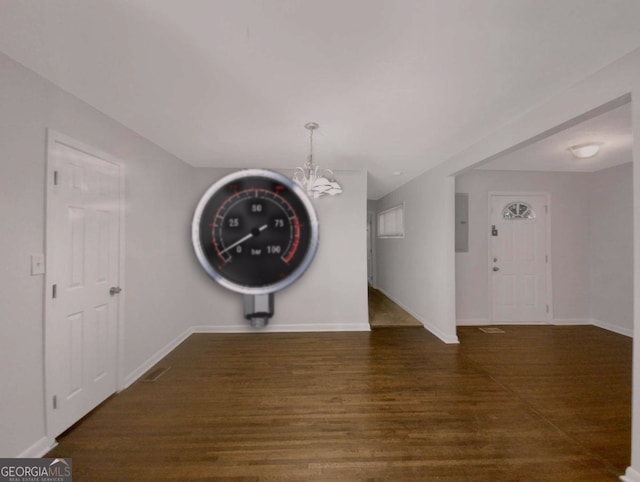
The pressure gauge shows 5 bar
